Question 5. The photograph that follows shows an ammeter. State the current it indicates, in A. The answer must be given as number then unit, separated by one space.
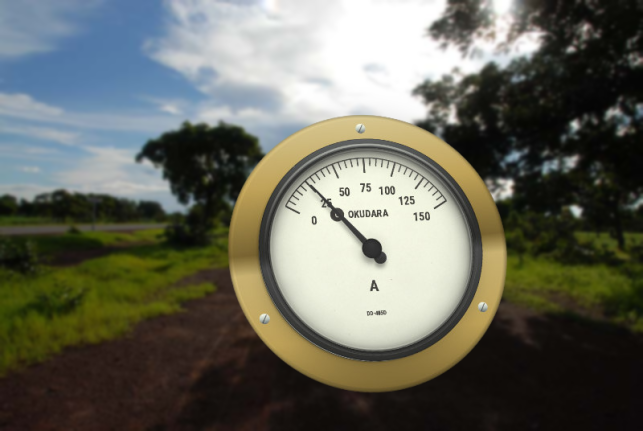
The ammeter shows 25 A
